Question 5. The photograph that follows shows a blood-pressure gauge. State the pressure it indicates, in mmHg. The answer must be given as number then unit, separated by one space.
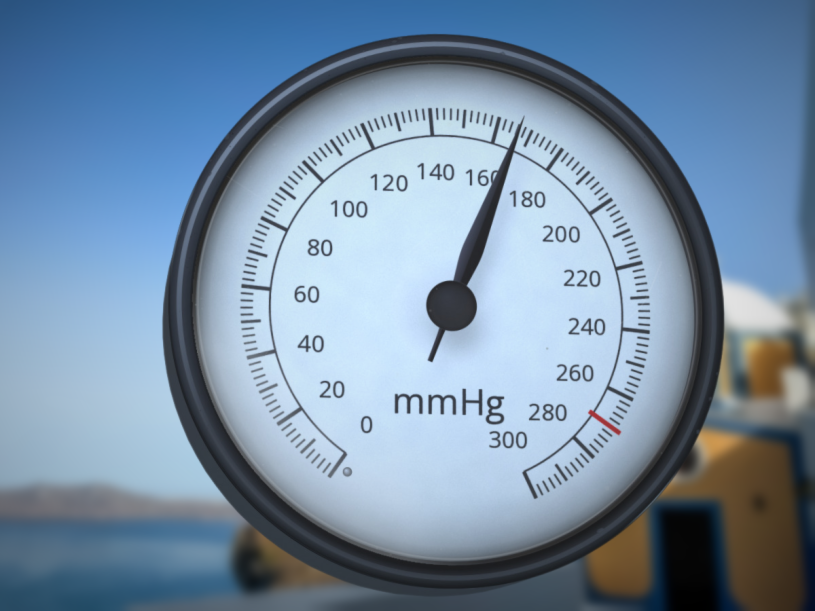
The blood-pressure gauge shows 166 mmHg
